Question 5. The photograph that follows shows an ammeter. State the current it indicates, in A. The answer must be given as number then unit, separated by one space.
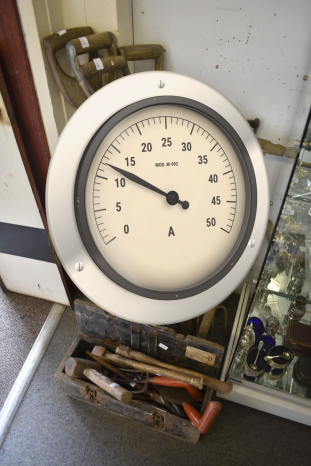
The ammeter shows 12 A
